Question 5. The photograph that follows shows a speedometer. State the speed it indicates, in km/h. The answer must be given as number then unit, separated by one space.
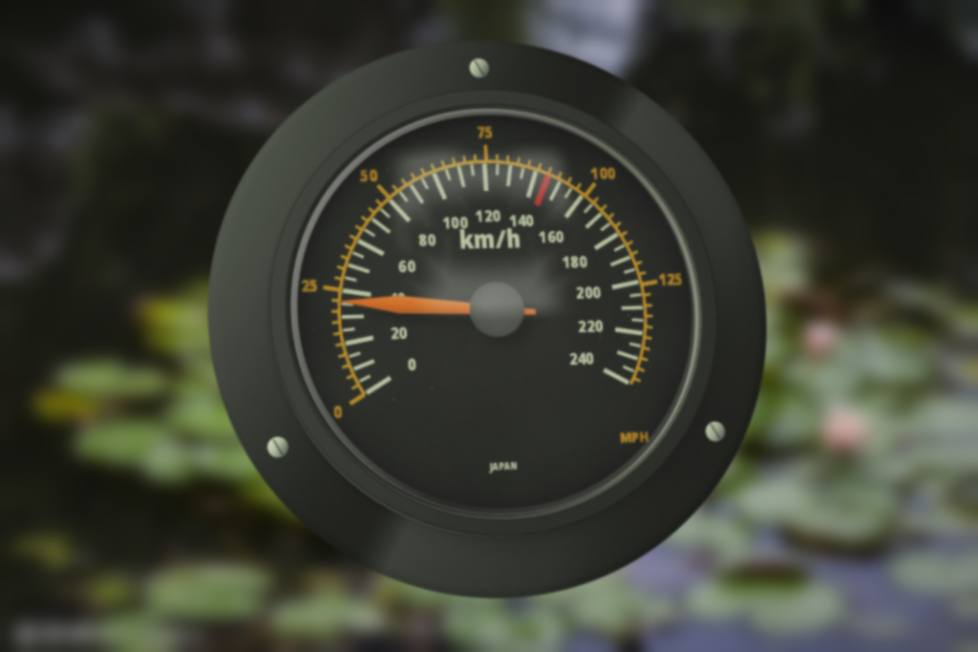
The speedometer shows 35 km/h
